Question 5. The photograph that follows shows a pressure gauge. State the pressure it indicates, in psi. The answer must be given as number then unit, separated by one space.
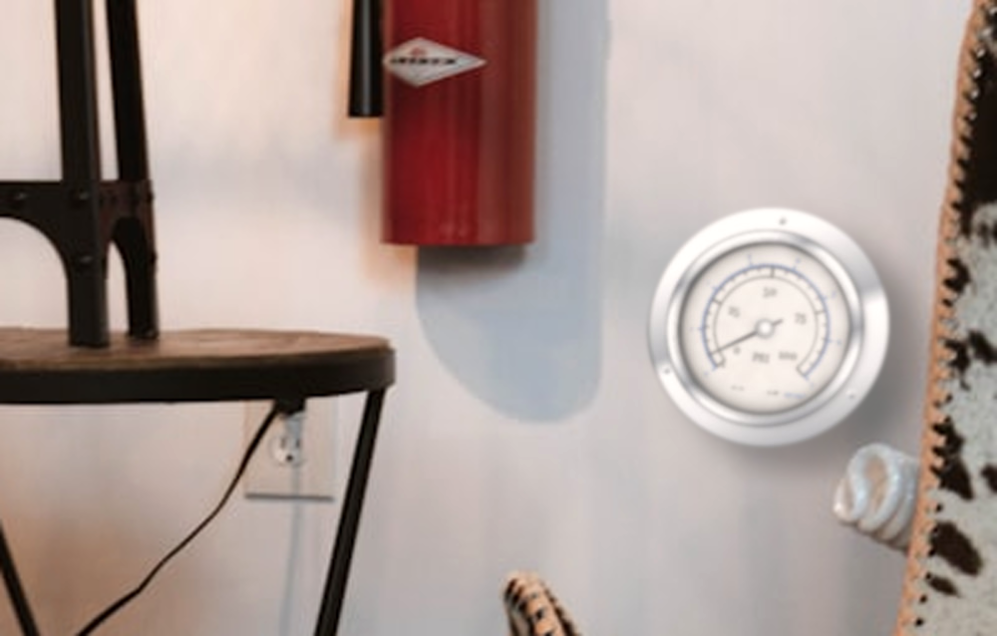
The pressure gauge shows 5 psi
